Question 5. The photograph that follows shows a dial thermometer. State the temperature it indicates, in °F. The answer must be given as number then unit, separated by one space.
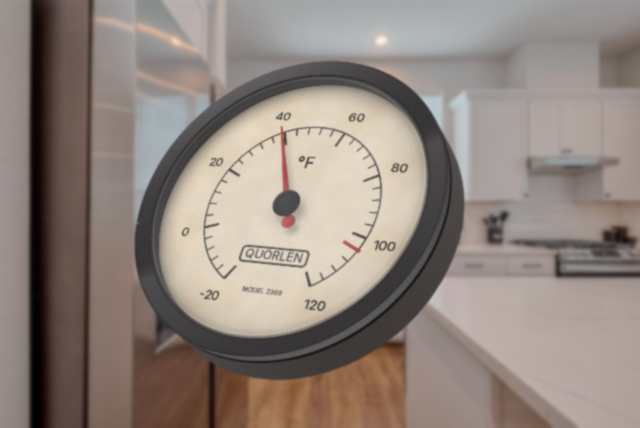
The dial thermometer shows 40 °F
